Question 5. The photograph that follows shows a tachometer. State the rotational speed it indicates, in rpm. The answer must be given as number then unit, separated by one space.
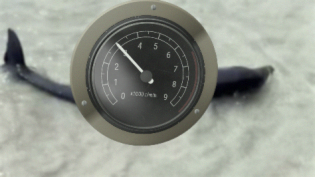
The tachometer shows 3000 rpm
